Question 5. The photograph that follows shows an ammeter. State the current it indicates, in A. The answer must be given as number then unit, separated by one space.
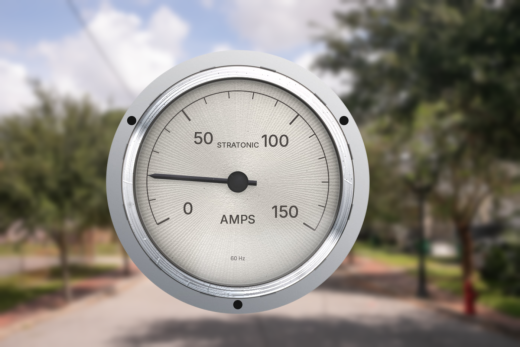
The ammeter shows 20 A
